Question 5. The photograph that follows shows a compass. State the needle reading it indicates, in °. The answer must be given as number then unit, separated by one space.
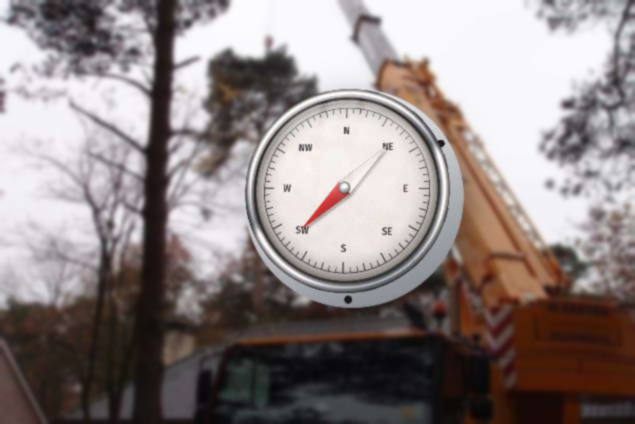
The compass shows 225 °
